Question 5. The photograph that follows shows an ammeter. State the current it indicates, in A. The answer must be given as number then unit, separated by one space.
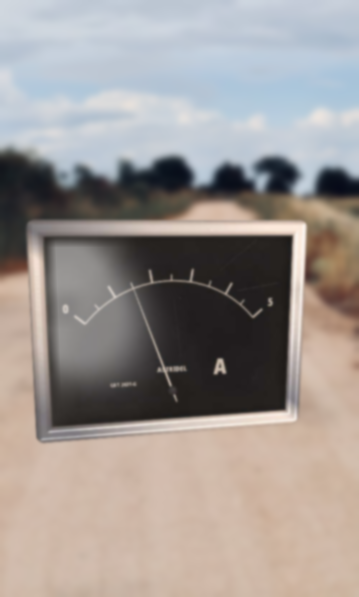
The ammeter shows 1.5 A
